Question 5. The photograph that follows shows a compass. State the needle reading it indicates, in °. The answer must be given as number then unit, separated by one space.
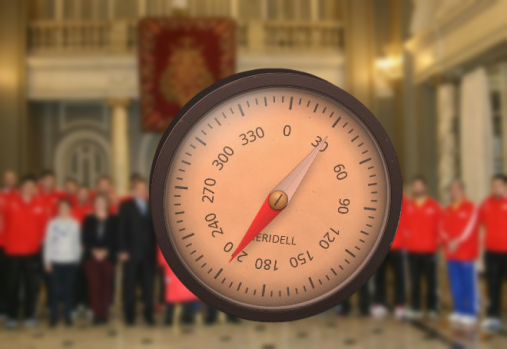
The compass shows 210 °
